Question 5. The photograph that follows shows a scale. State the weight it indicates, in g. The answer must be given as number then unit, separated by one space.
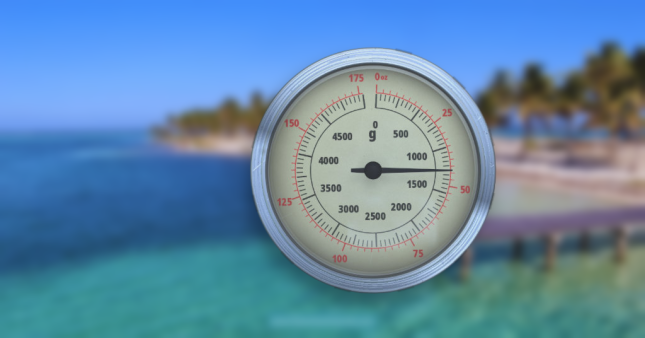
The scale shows 1250 g
